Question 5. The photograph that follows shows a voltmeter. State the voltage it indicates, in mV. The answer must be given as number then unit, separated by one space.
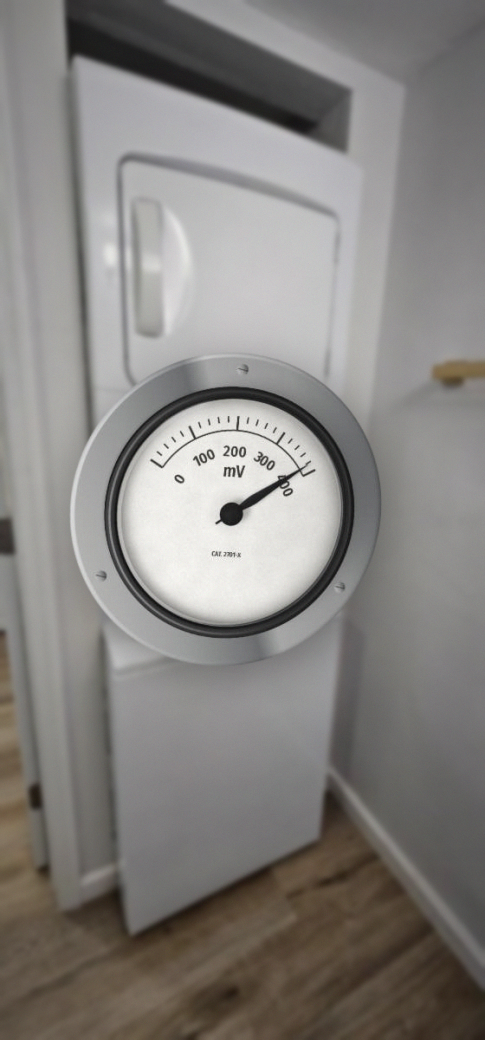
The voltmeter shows 380 mV
